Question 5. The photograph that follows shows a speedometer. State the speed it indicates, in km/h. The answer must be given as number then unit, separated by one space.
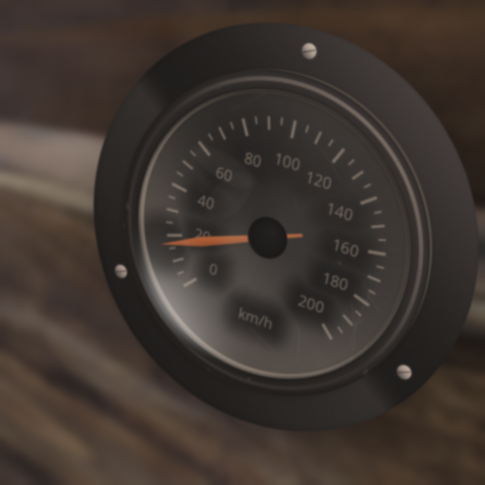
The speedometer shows 17.5 km/h
